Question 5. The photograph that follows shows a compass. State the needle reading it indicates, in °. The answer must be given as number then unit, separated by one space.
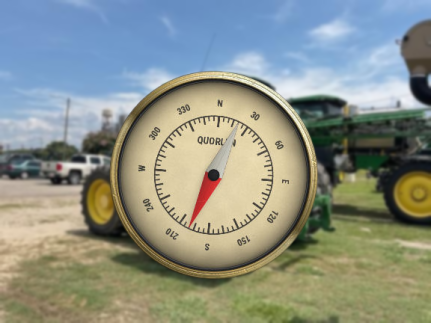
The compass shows 200 °
